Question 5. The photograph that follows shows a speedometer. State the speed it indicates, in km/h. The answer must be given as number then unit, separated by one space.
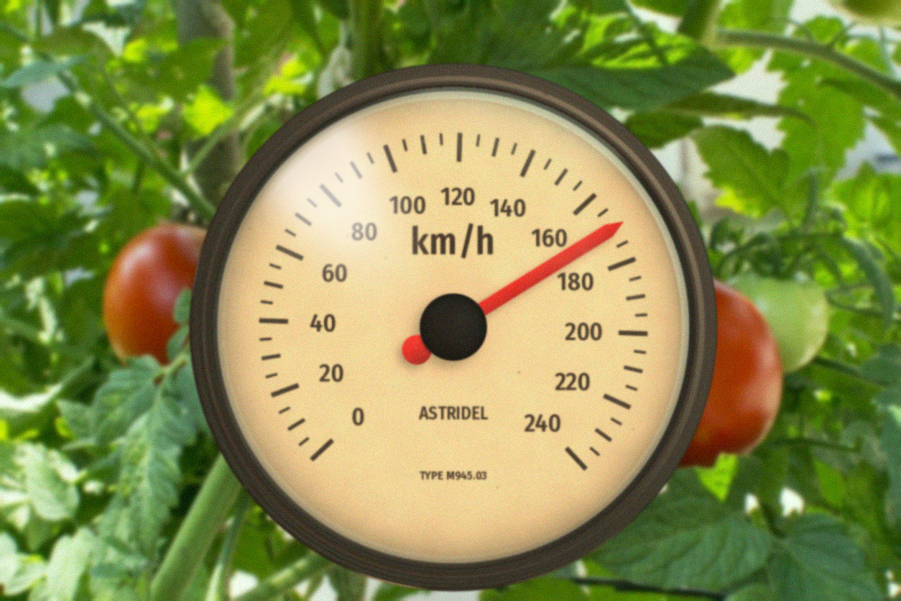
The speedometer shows 170 km/h
